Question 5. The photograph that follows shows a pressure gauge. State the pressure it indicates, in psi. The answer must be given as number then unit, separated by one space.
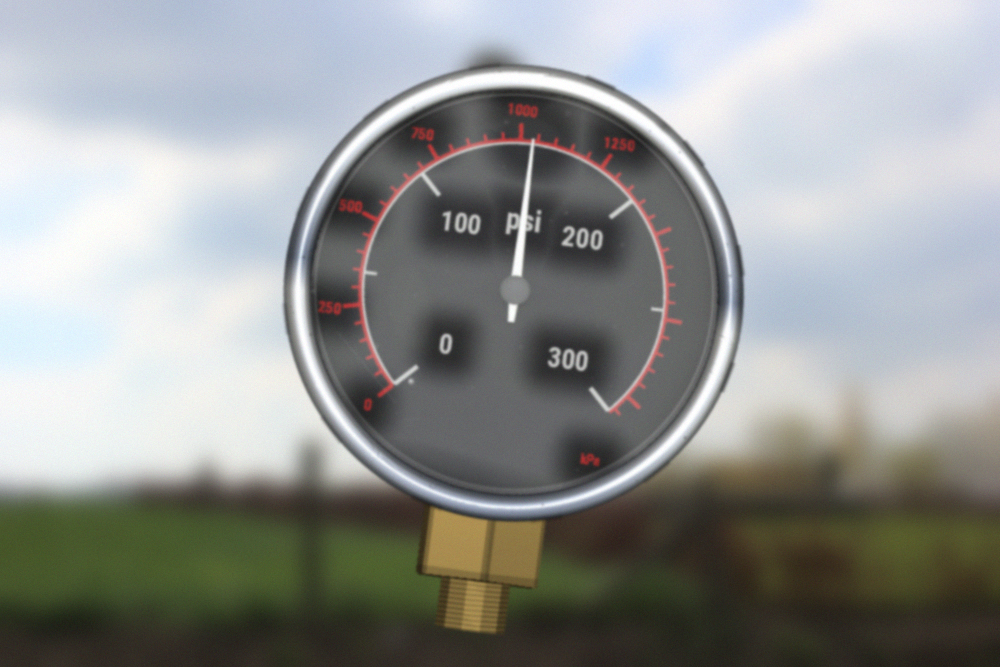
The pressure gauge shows 150 psi
